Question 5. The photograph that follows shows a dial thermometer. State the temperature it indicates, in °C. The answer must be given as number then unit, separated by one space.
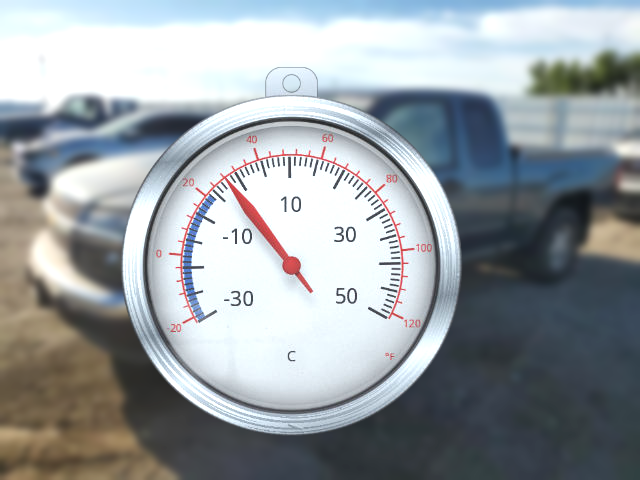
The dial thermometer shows -2 °C
